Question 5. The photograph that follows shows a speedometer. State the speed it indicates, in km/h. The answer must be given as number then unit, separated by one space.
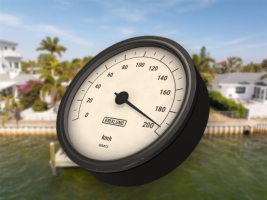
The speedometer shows 195 km/h
